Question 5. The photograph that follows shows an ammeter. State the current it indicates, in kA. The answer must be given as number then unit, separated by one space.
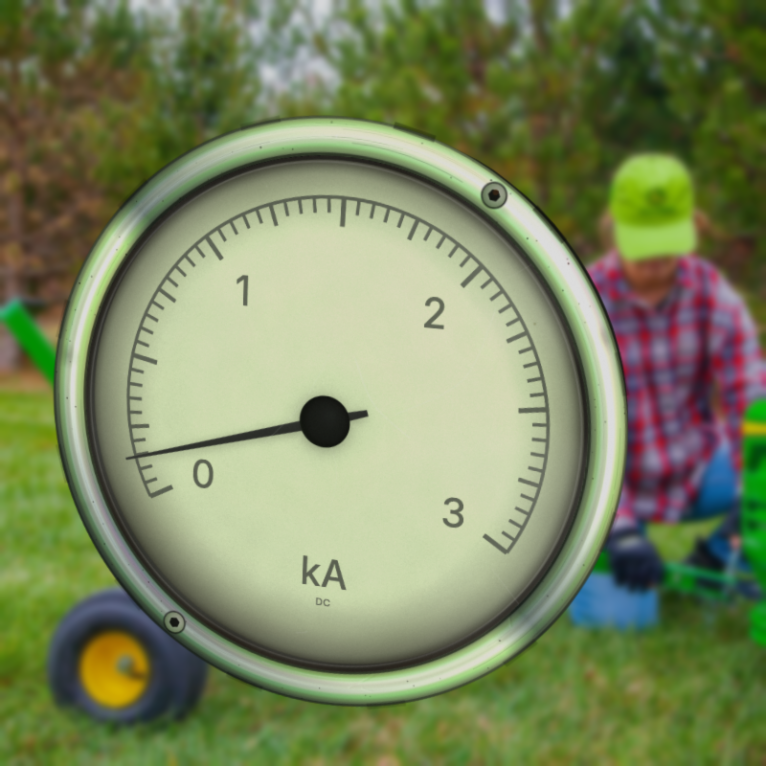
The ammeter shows 0.15 kA
